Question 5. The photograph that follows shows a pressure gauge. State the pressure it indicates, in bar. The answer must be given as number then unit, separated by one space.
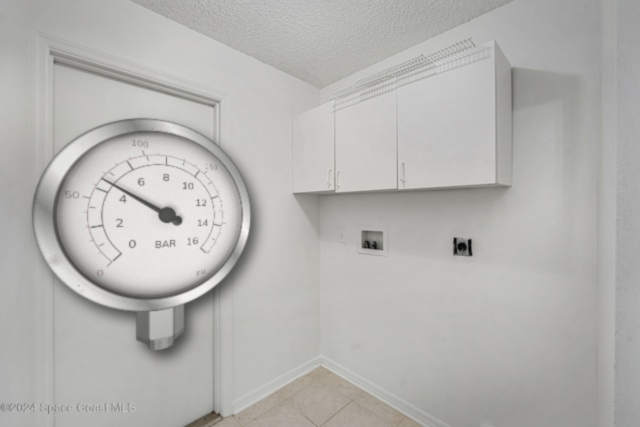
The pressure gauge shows 4.5 bar
